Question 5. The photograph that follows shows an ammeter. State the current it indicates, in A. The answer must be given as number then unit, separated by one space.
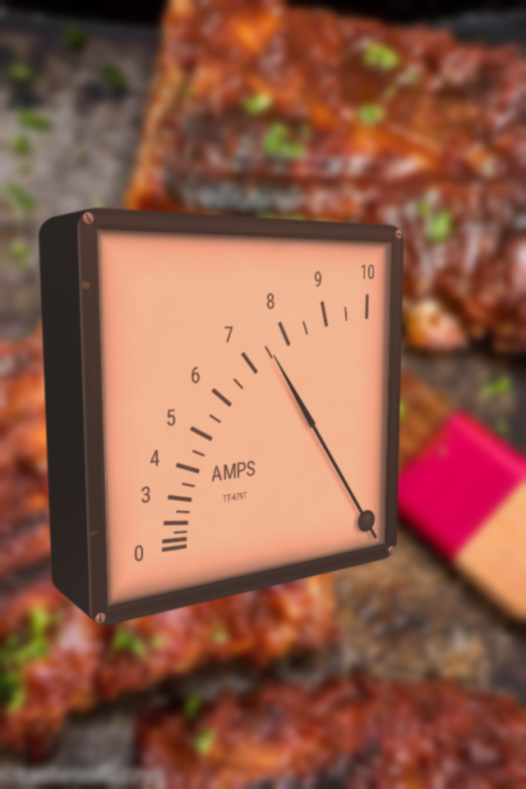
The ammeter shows 7.5 A
